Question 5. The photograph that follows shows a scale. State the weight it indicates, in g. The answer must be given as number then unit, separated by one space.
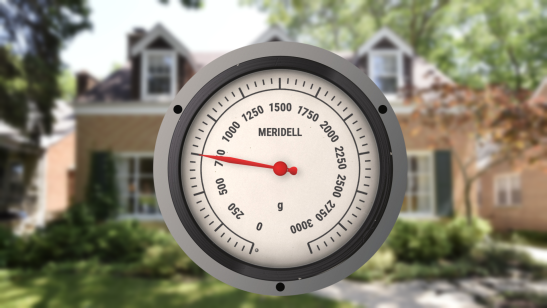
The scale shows 750 g
